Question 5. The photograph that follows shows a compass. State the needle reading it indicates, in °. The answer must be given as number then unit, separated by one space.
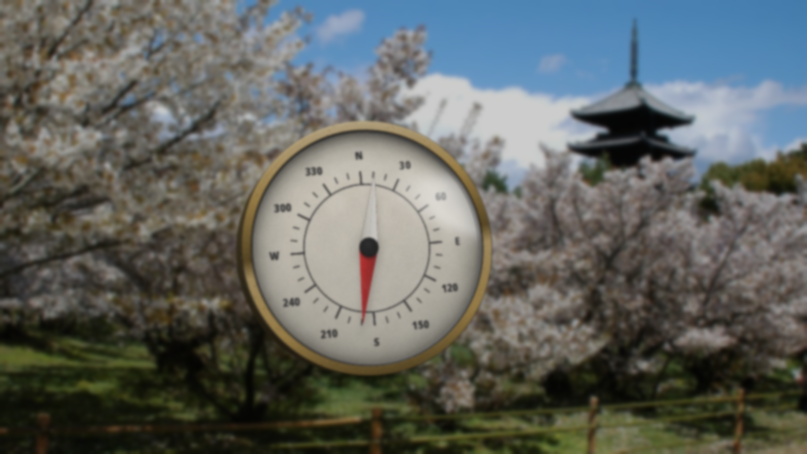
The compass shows 190 °
